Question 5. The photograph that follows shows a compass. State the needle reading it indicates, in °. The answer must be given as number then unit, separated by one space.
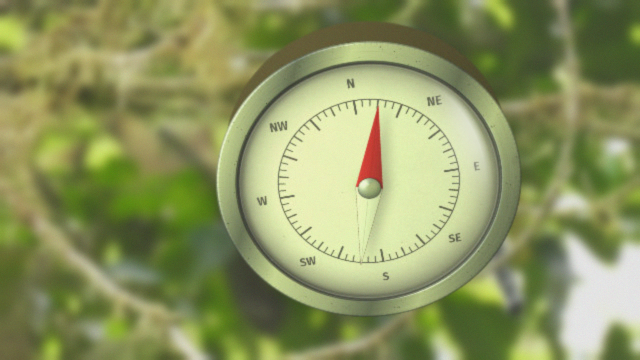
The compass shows 15 °
